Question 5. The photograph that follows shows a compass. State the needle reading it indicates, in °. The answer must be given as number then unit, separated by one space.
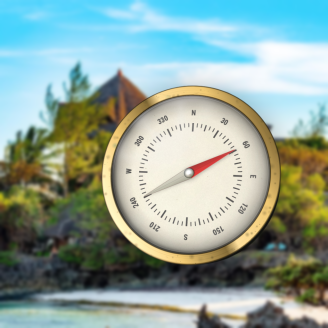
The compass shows 60 °
